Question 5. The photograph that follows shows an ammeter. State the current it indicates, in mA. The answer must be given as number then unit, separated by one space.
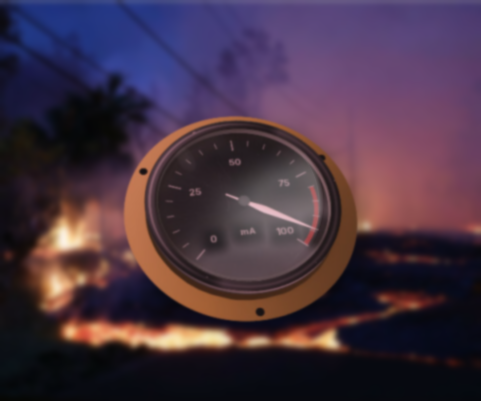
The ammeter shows 95 mA
